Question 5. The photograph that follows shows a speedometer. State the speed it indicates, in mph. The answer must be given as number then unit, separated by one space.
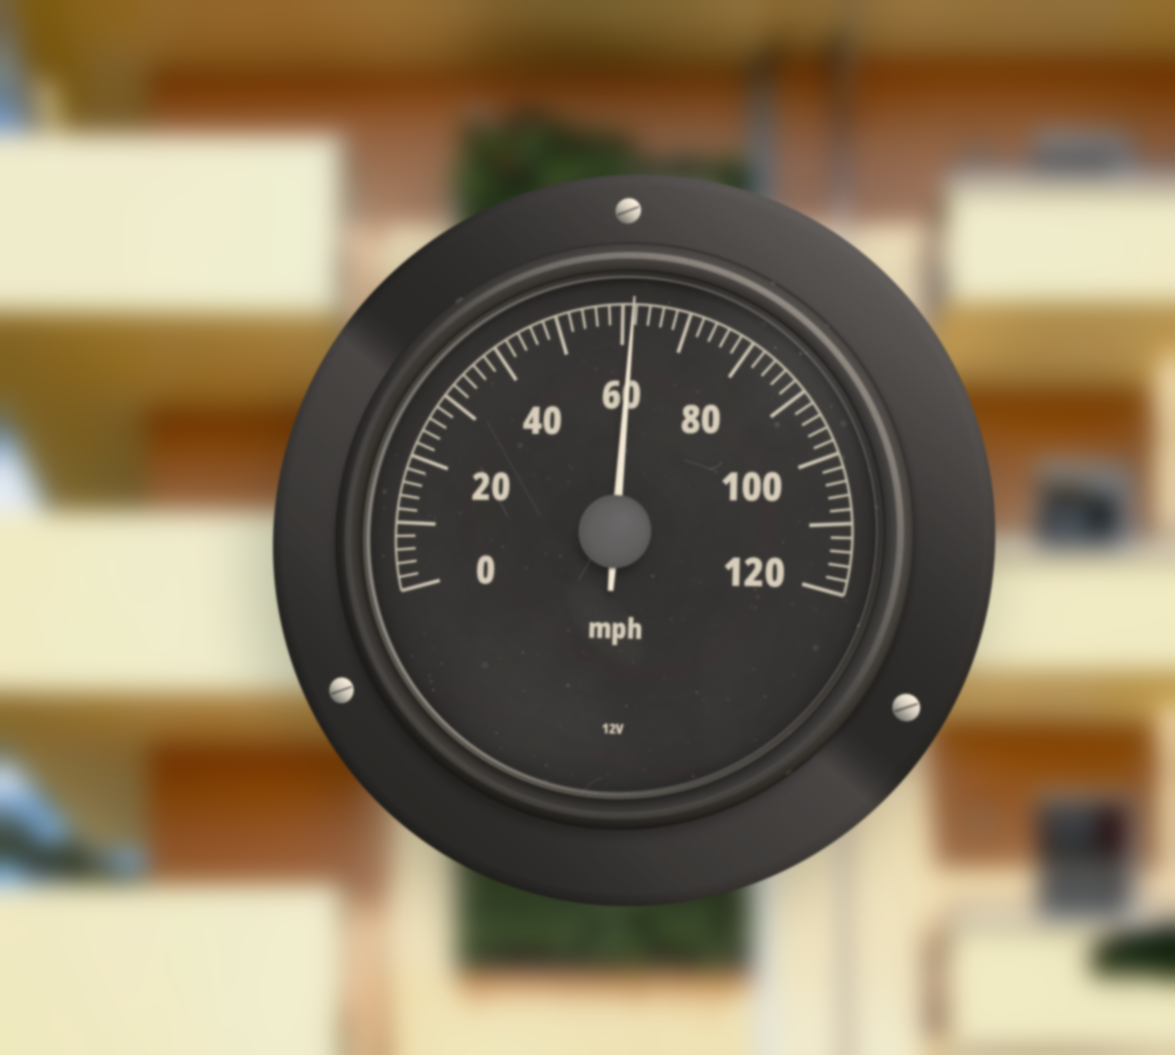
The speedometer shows 62 mph
